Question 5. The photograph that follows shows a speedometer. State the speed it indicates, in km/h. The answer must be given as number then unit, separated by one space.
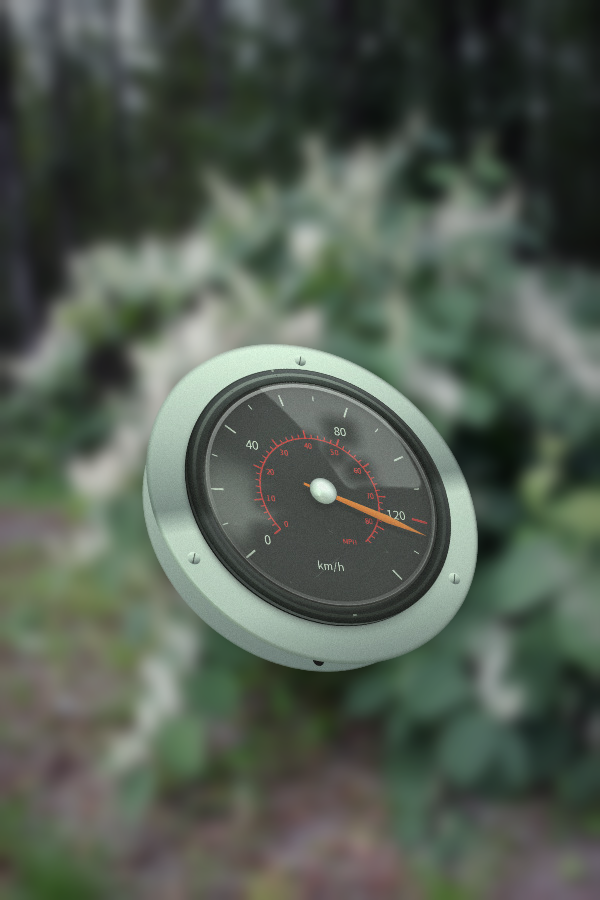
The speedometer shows 125 km/h
